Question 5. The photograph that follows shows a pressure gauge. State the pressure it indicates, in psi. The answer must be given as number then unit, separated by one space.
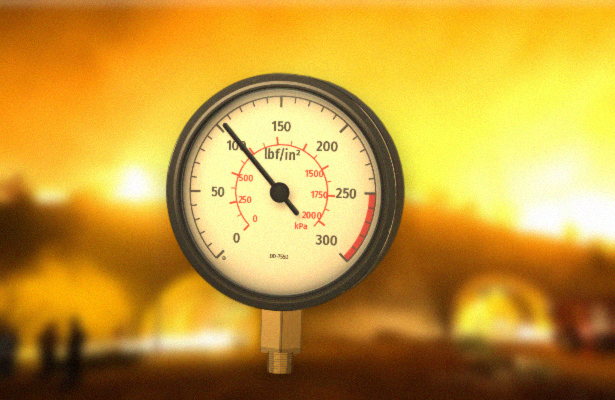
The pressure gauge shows 105 psi
